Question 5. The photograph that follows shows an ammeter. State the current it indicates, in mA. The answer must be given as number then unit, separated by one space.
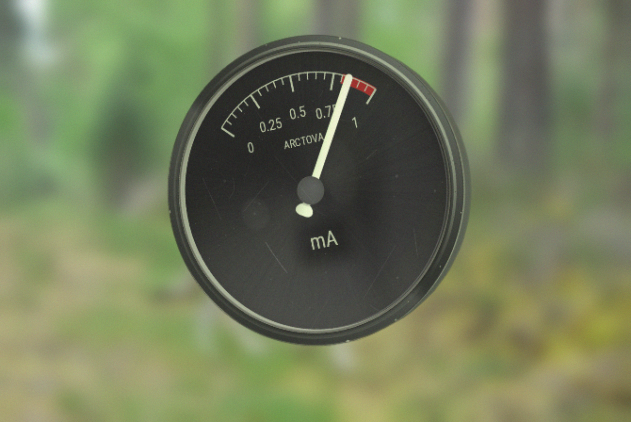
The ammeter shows 0.85 mA
